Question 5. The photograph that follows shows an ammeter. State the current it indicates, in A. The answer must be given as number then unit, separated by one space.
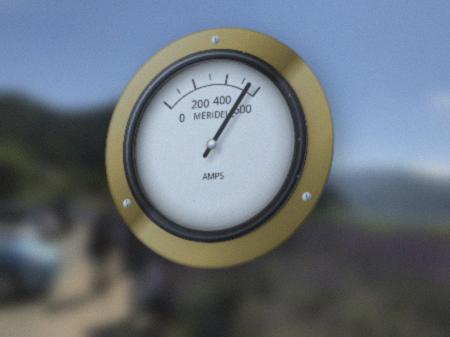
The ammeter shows 550 A
